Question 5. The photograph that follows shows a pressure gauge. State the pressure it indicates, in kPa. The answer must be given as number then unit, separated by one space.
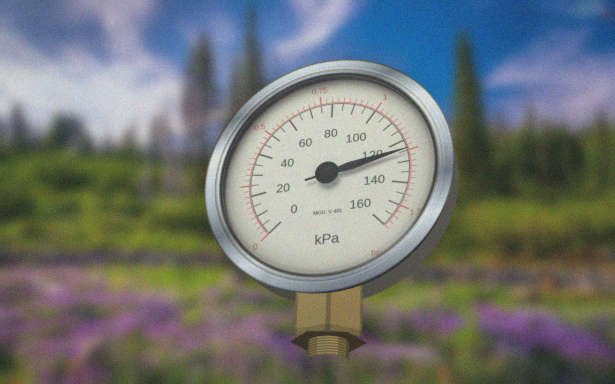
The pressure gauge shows 125 kPa
